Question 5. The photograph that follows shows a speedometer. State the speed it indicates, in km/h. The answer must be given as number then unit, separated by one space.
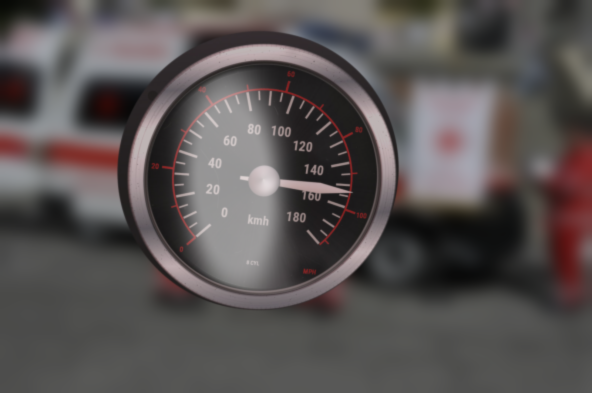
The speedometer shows 152.5 km/h
